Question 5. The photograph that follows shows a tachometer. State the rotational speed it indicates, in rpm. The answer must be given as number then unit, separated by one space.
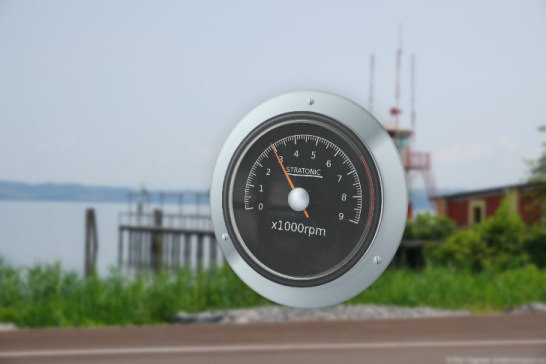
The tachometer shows 3000 rpm
